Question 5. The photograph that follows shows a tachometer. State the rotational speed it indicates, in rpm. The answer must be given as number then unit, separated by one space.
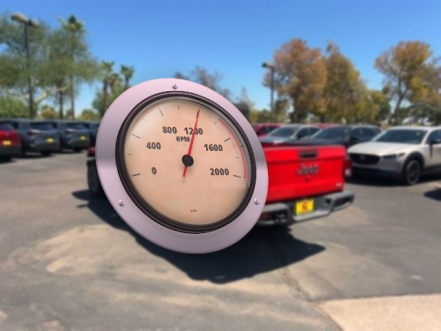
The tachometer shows 1200 rpm
